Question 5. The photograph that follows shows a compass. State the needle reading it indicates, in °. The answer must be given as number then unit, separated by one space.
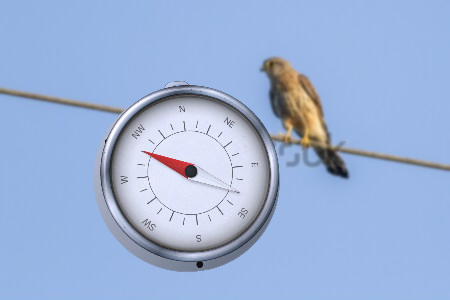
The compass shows 300 °
